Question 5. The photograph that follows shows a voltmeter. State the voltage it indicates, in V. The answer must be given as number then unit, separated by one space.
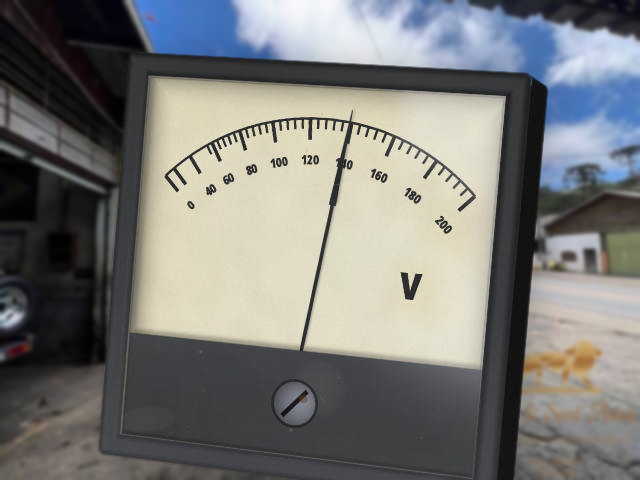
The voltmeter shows 140 V
